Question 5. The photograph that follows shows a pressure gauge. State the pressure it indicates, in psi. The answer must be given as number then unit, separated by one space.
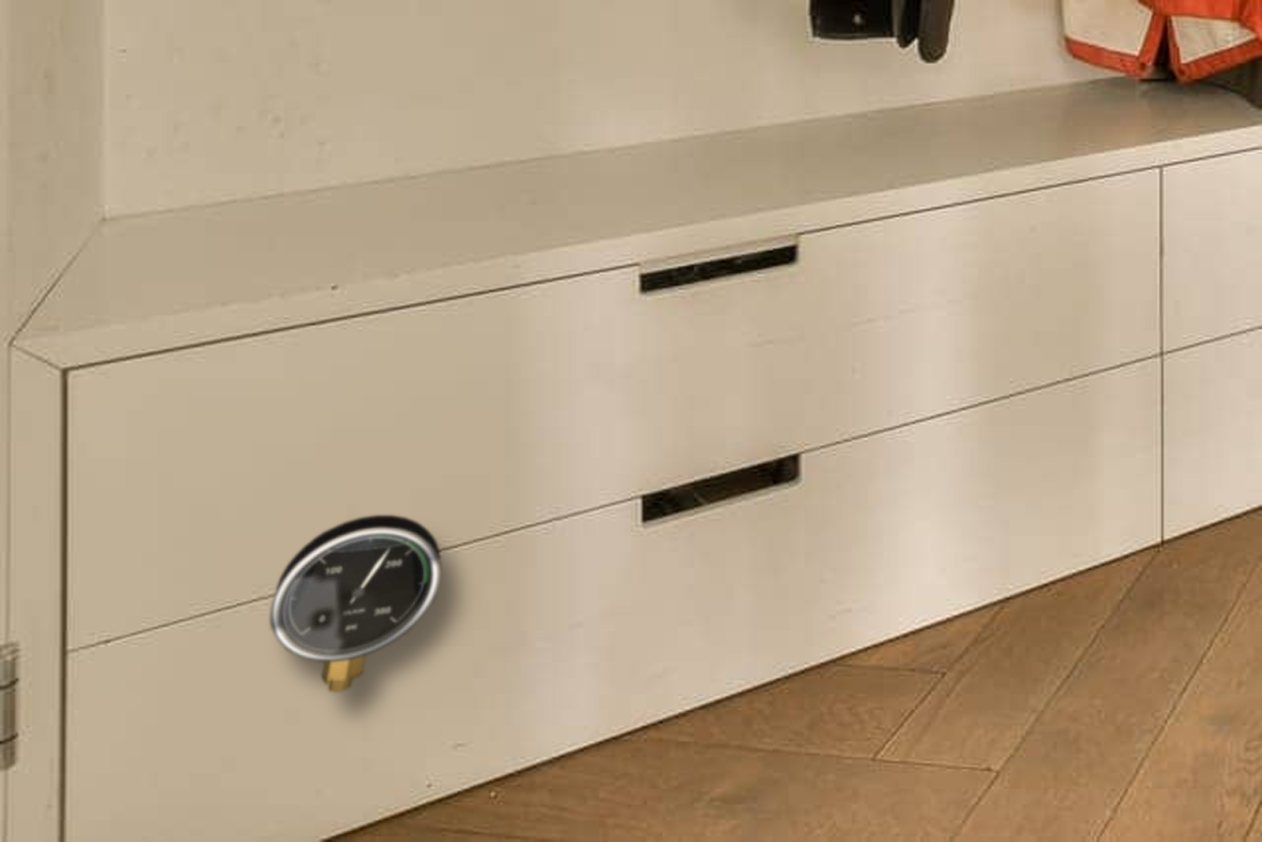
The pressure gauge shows 175 psi
